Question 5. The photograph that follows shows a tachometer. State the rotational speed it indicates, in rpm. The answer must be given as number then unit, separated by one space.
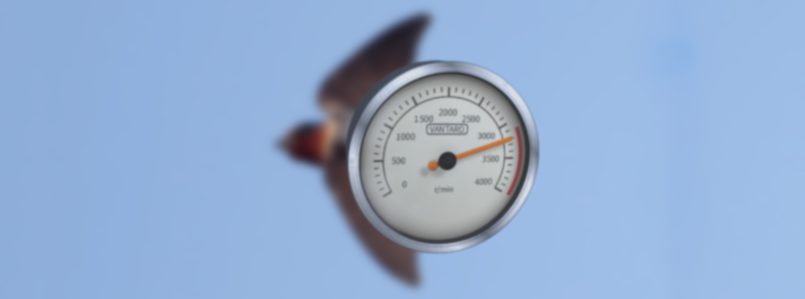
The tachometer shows 3200 rpm
